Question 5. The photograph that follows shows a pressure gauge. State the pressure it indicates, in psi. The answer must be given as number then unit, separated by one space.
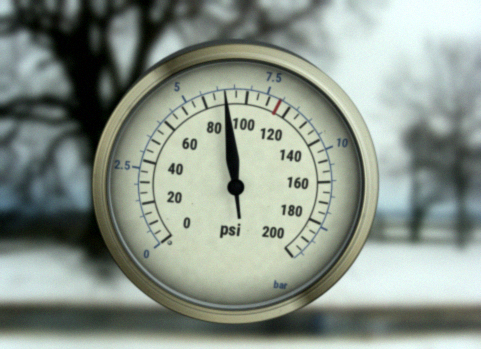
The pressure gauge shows 90 psi
